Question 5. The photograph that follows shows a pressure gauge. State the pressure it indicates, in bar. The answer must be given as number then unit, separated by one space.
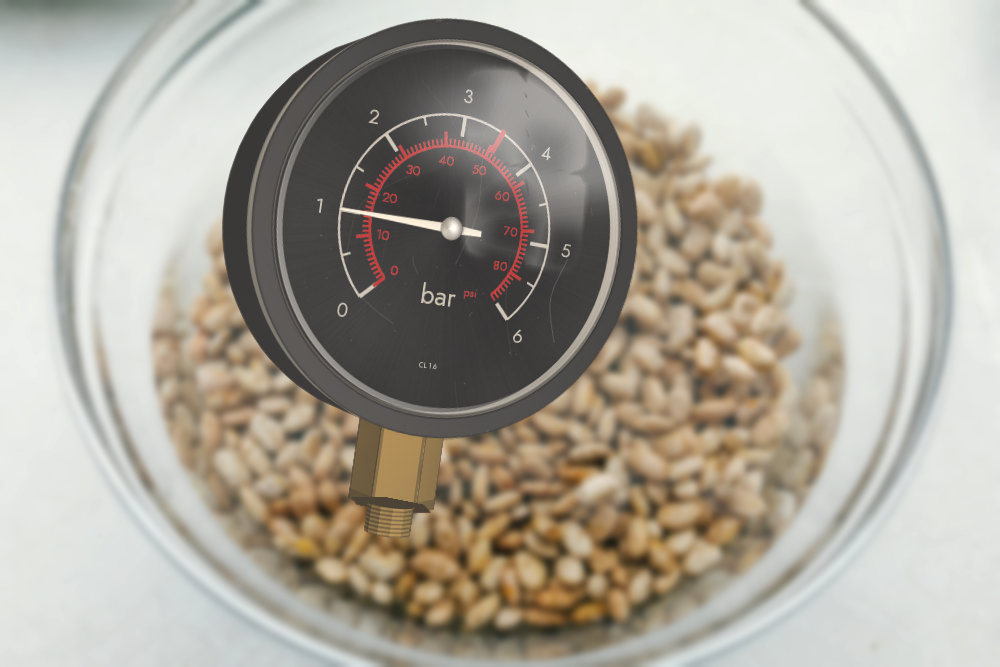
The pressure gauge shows 1 bar
